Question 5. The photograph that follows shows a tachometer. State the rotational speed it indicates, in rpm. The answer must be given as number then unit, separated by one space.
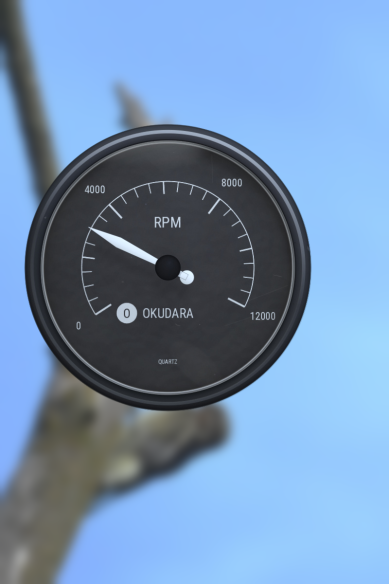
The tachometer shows 3000 rpm
